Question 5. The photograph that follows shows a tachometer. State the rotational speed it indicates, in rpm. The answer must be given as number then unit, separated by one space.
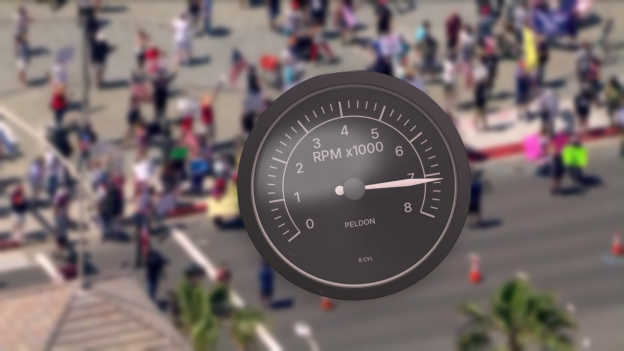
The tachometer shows 7100 rpm
